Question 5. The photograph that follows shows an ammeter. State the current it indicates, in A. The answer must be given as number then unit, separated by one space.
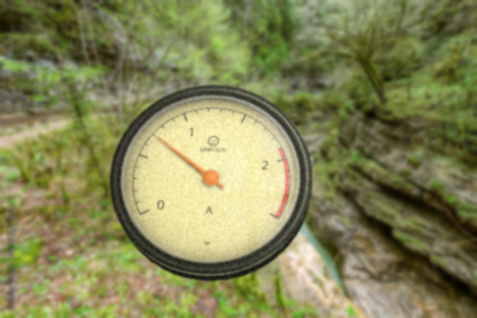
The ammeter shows 0.7 A
